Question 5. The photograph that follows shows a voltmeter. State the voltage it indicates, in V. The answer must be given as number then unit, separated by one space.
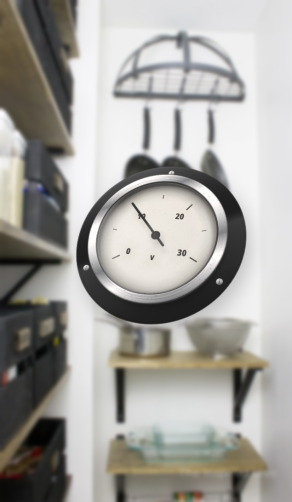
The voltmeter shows 10 V
